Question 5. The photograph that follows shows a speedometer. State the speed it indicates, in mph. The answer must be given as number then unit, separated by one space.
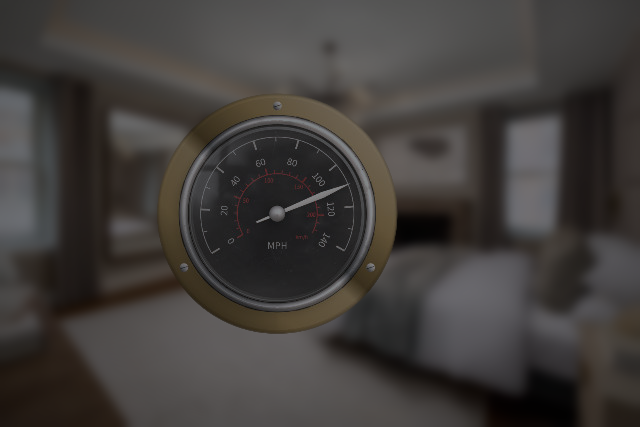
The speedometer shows 110 mph
